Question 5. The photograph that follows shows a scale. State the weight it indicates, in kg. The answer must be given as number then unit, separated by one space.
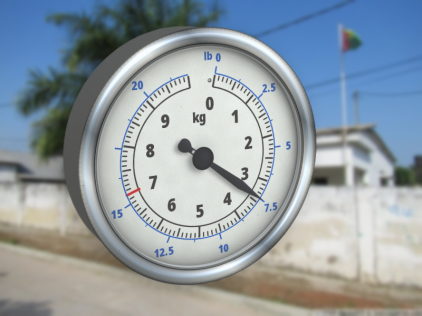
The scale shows 3.4 kg
